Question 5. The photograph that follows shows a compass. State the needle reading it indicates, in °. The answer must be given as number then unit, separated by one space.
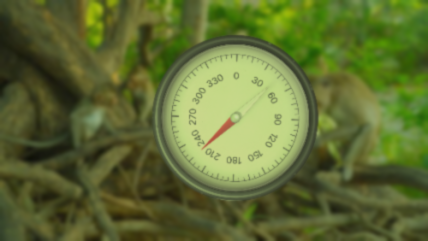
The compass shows 225 °
